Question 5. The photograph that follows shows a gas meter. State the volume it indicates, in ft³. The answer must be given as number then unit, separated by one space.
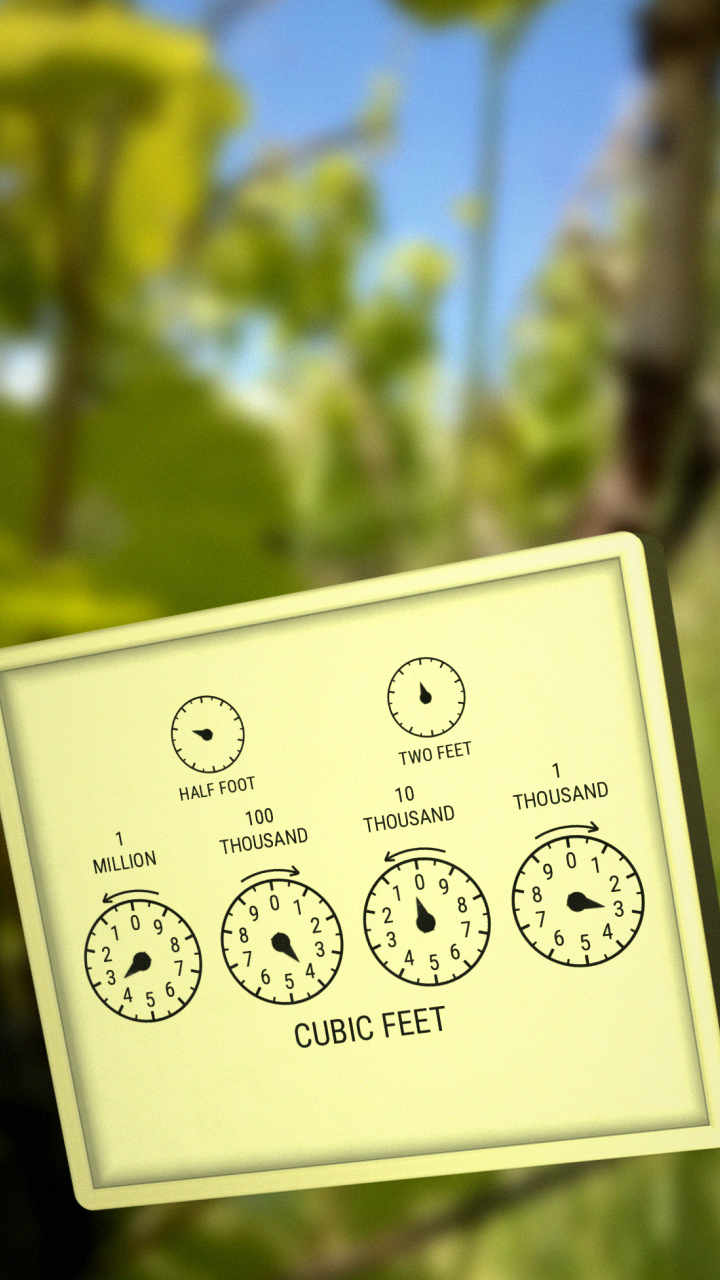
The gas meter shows 340300 ft³
